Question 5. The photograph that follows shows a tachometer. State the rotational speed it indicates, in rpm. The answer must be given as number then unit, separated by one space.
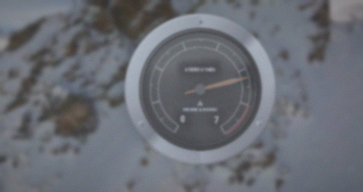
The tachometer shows 5250 rpm
